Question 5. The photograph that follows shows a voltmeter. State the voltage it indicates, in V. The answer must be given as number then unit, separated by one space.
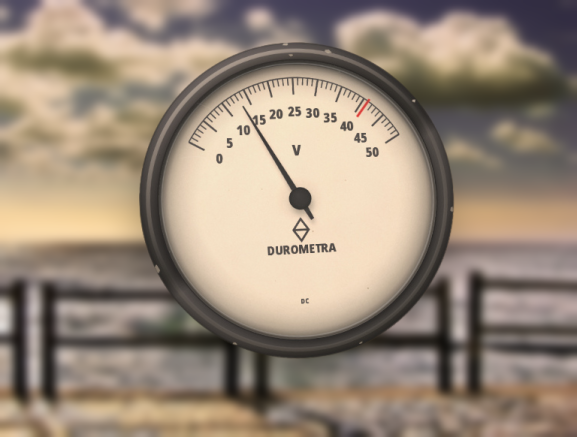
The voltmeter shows 13 V
